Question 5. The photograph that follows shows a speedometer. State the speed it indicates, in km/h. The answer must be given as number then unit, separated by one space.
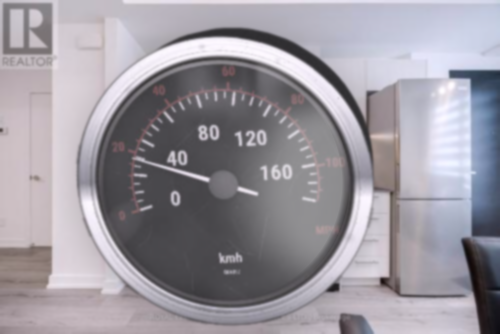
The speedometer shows 30 km/h
